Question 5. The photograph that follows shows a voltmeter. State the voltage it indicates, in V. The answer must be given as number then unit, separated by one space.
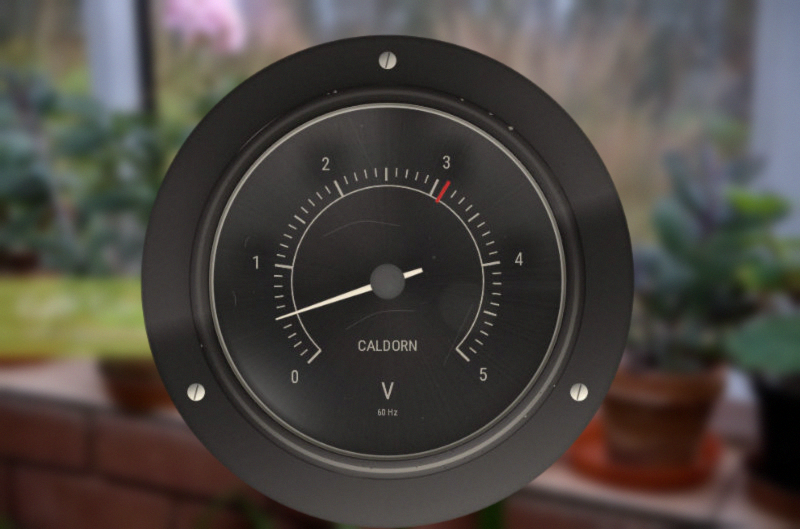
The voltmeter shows 0.5 V
